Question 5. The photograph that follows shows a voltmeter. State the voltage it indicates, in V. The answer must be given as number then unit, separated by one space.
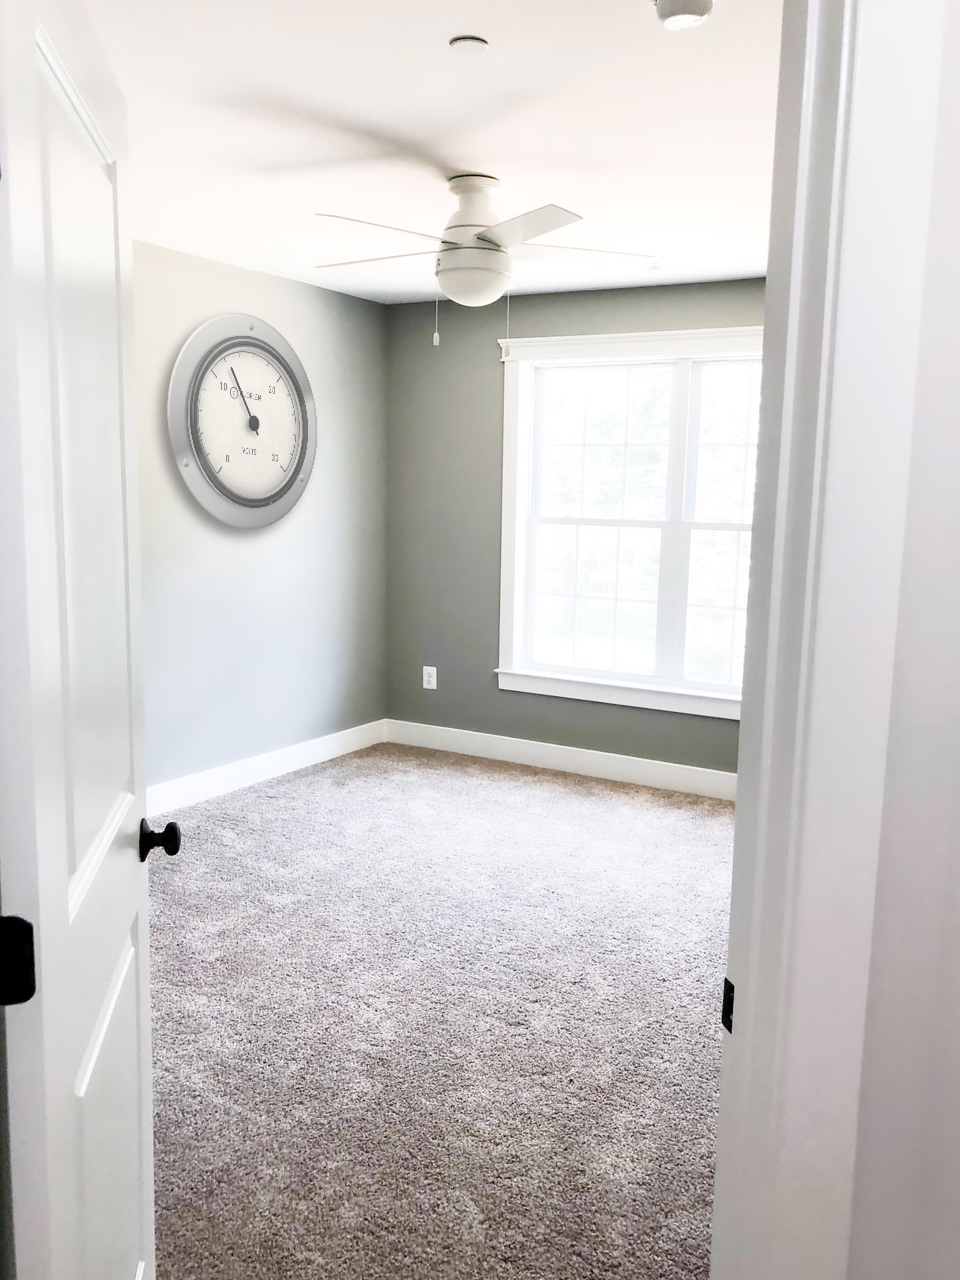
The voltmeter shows 12 V
